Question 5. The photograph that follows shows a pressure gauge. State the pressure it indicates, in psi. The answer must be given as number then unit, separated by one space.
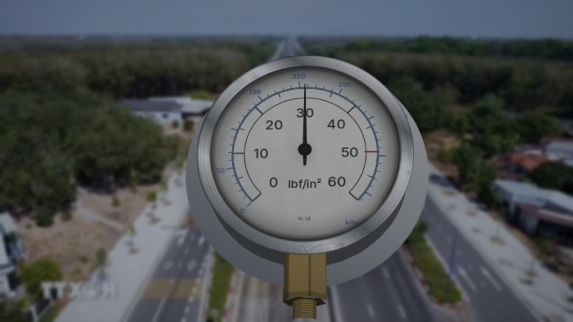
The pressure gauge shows 30 psi
